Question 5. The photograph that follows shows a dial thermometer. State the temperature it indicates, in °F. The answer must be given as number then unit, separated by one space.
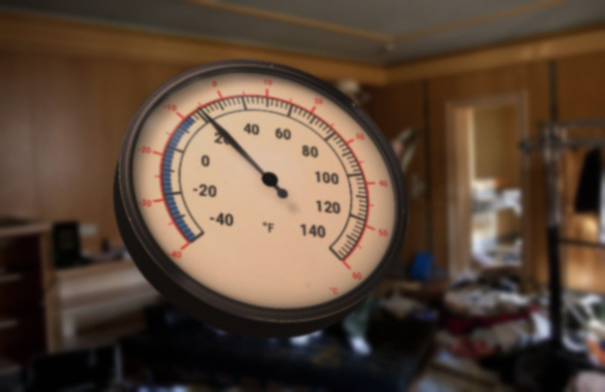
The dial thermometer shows 20 °F
